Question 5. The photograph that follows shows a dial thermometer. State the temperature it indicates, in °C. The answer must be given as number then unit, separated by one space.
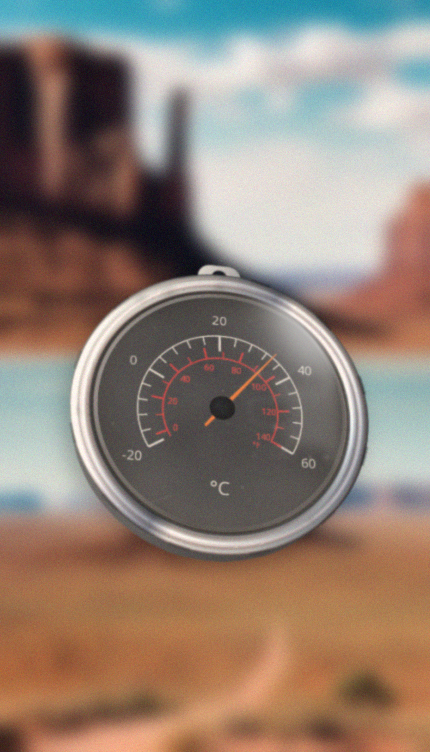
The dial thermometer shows 34 °C
